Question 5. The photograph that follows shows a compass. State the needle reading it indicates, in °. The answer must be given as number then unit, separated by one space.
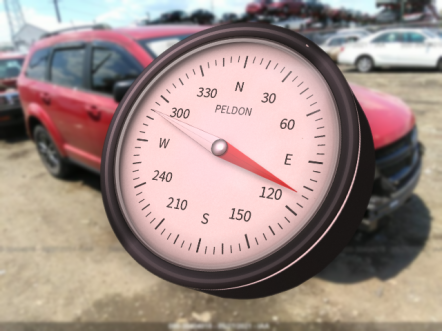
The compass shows 110 °
